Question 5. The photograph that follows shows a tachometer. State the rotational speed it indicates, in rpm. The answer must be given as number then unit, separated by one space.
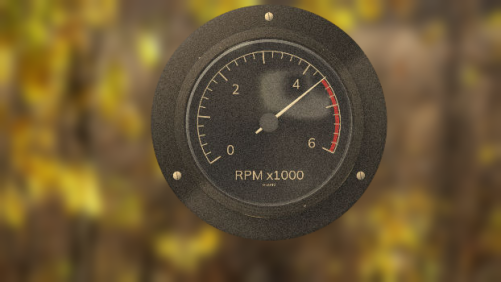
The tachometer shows 4400 rpm
